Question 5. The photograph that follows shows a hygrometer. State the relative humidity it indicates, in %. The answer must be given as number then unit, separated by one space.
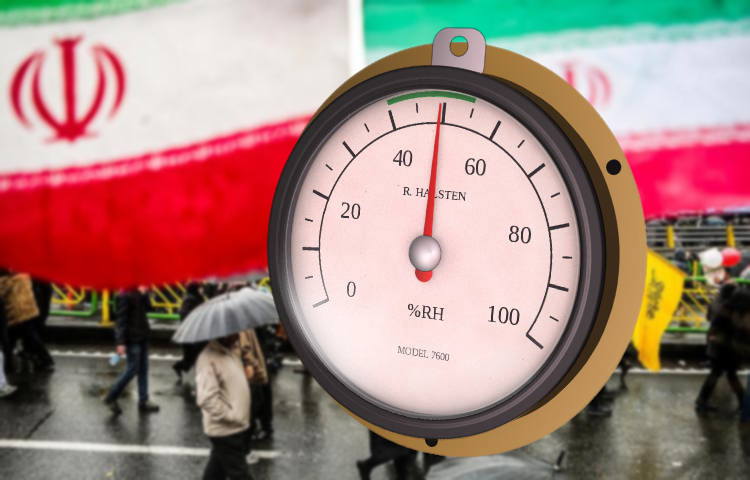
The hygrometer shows 50 %
